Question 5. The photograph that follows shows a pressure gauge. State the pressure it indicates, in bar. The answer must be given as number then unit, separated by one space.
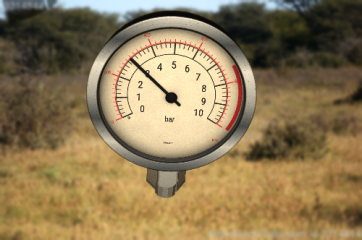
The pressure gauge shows 3 bar
